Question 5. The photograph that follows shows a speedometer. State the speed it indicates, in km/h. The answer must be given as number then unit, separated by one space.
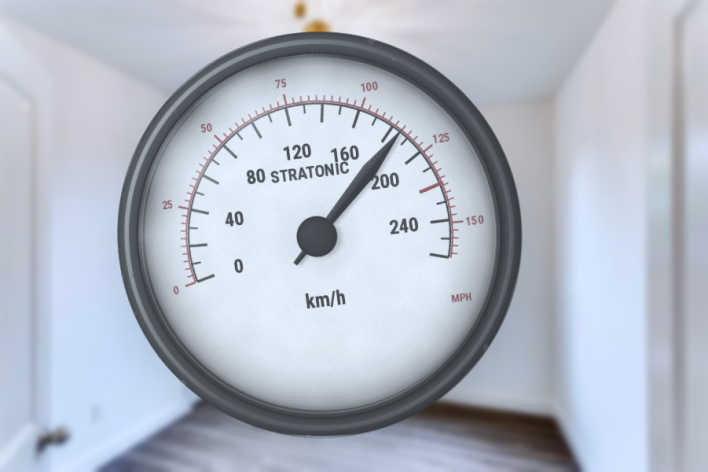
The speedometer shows 185 km/h
